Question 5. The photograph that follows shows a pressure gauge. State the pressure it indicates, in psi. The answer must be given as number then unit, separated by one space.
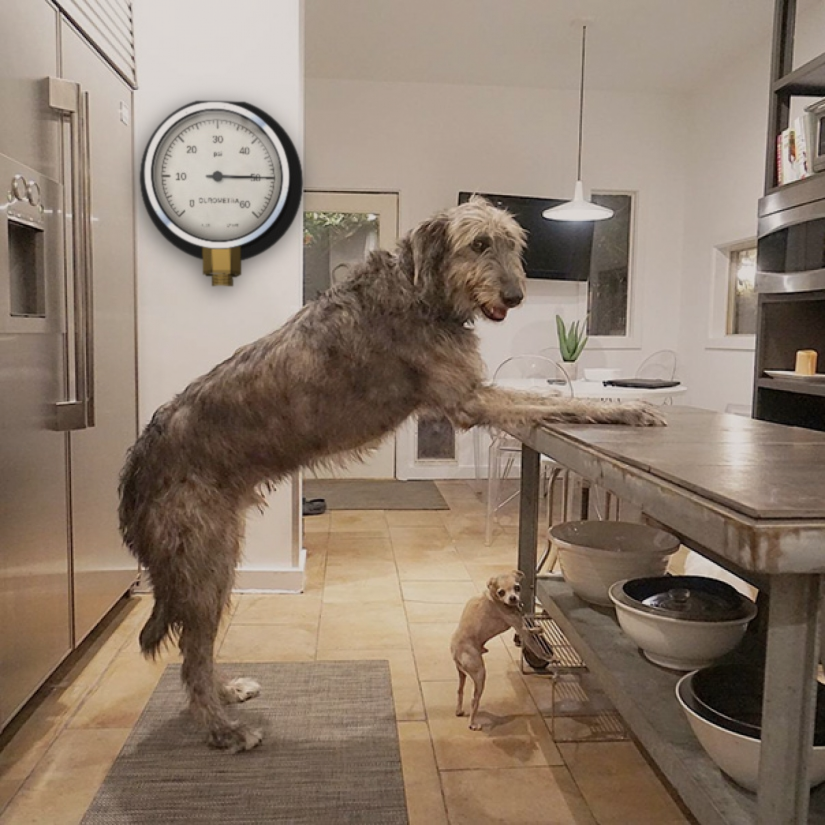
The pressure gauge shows 50 psi
